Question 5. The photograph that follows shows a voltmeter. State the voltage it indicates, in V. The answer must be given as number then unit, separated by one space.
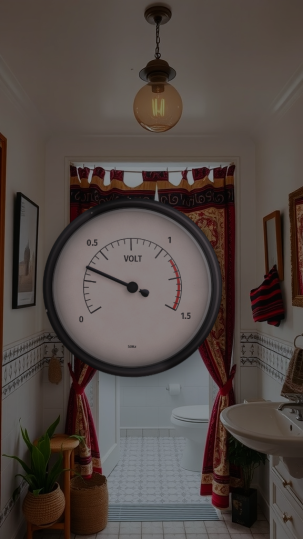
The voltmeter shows 0.35 V
